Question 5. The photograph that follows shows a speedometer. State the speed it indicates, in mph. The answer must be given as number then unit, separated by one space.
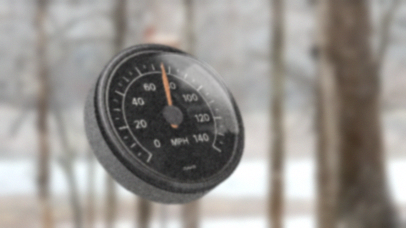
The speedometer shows 75 mph
